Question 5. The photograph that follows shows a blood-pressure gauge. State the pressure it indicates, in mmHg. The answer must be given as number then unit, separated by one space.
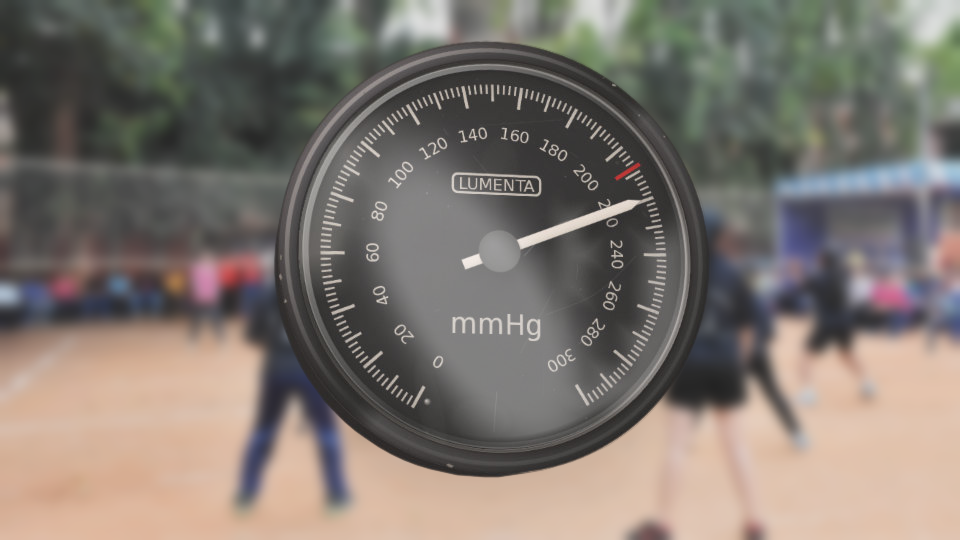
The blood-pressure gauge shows 220 mmHg
